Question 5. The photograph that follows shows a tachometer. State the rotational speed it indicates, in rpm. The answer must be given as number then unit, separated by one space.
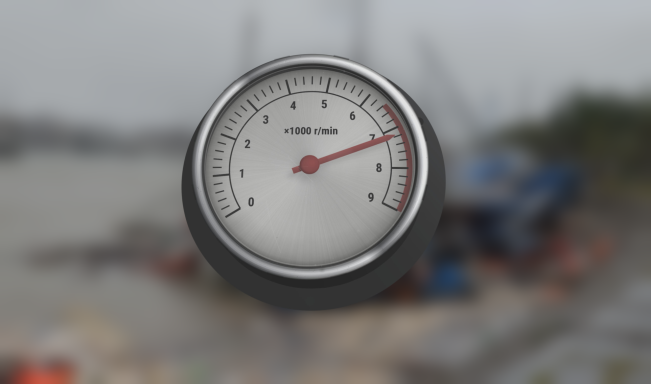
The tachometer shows 7200 rpm
